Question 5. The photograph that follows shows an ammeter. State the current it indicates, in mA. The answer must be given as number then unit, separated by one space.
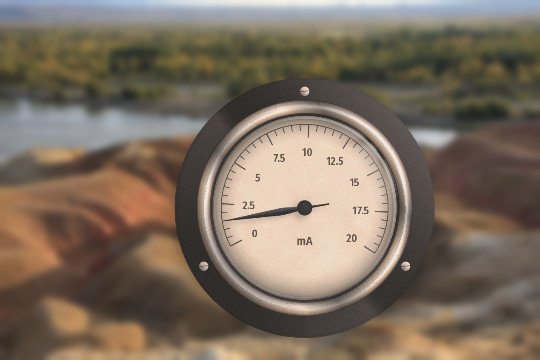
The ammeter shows 1.5 mA
